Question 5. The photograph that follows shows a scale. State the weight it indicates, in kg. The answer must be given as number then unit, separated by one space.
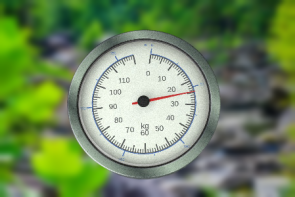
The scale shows 25 kg
